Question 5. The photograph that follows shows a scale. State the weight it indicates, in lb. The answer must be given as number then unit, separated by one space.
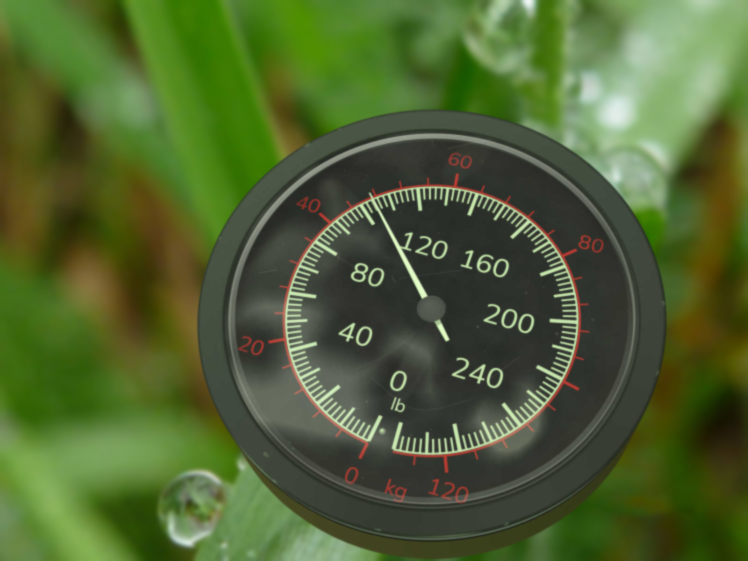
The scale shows 104 lb
